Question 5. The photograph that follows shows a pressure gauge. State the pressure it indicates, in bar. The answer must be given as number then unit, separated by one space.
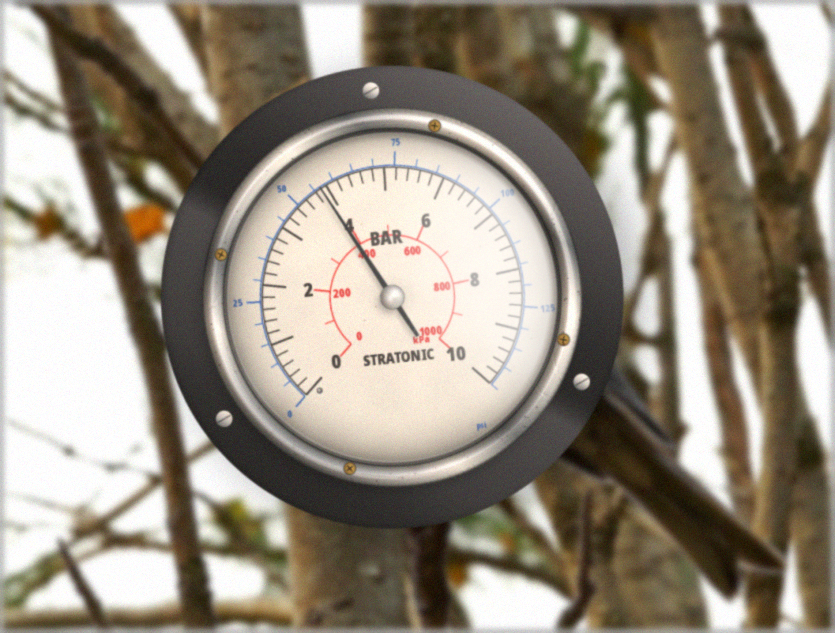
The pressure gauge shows 3.9 bar
